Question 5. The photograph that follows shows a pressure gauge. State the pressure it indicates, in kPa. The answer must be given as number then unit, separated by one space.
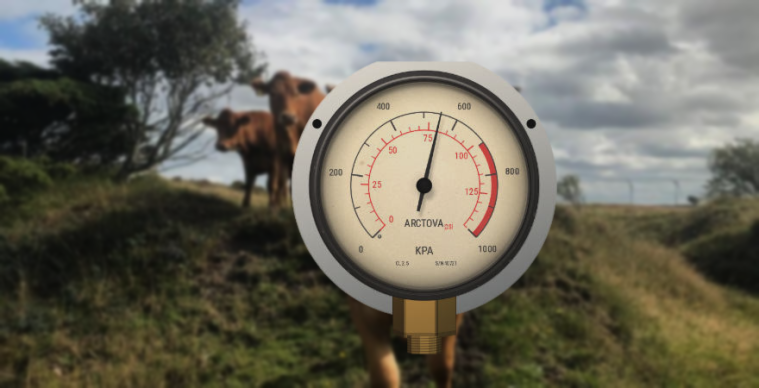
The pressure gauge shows 550 kPa
